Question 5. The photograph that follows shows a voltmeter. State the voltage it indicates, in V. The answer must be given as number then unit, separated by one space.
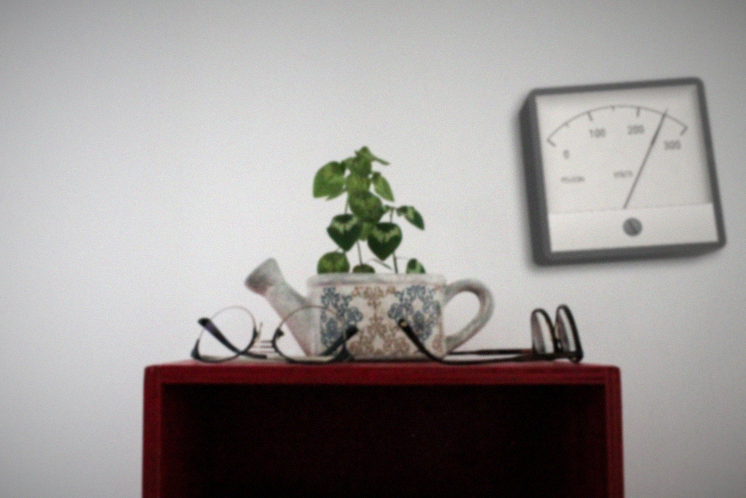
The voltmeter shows 250 V
